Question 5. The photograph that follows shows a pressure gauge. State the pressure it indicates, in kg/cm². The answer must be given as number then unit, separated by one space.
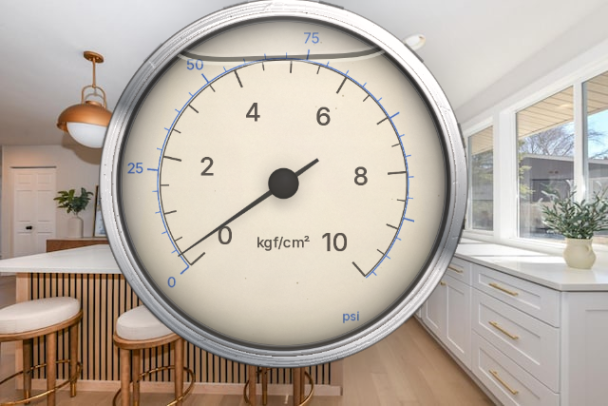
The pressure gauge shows 0.25 kg/cm²
